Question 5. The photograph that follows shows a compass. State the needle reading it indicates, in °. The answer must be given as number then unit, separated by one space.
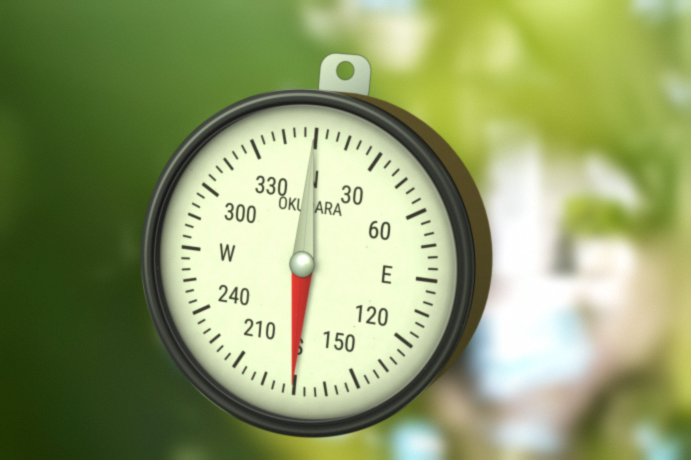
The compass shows 180 °
